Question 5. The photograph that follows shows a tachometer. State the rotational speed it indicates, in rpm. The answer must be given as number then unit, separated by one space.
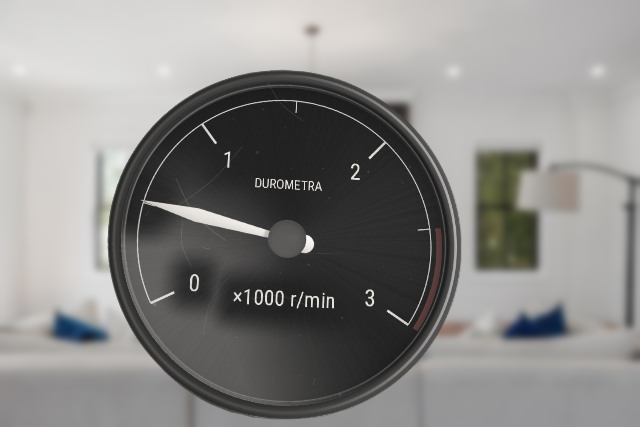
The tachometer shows 500 rpm
